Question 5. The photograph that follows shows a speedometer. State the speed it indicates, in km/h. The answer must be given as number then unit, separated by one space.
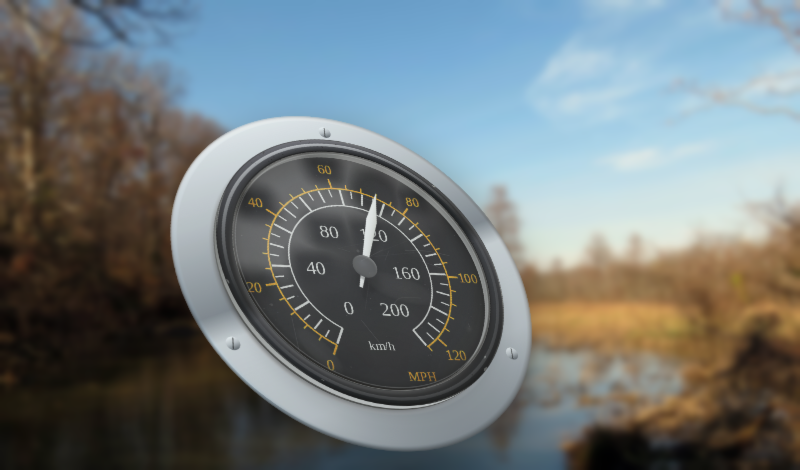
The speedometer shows 115 km/h
